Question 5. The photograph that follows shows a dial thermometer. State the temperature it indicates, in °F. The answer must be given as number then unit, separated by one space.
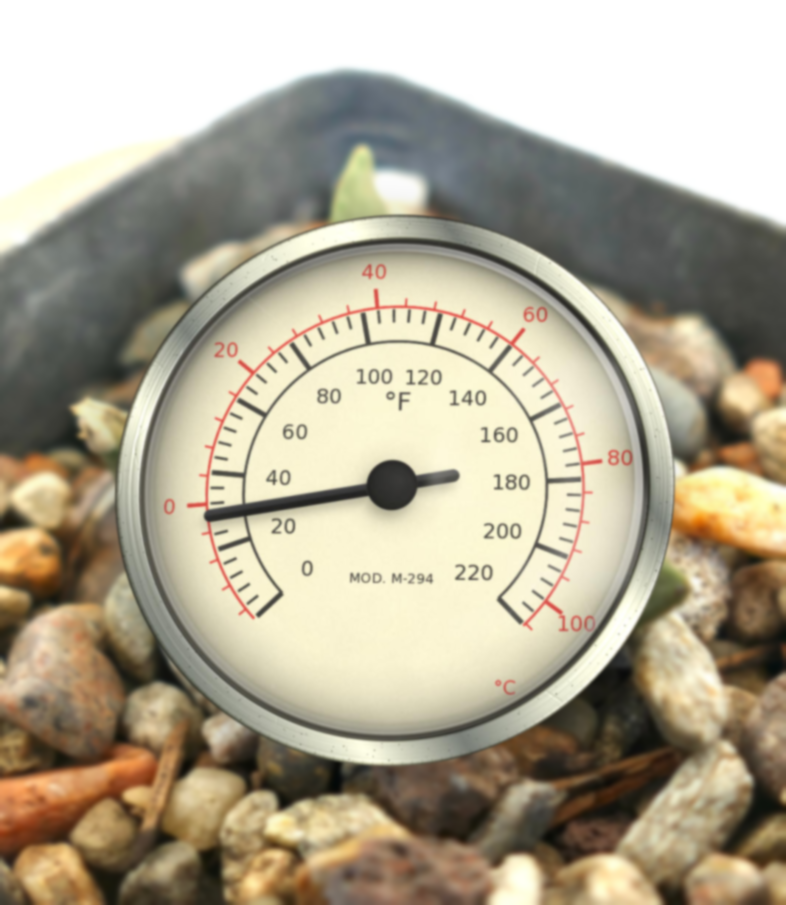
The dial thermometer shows 28 °F
